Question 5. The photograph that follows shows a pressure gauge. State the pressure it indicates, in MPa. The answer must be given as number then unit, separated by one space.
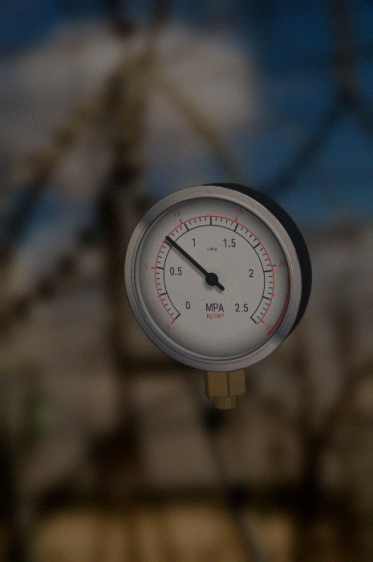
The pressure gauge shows 0.8 MPa
